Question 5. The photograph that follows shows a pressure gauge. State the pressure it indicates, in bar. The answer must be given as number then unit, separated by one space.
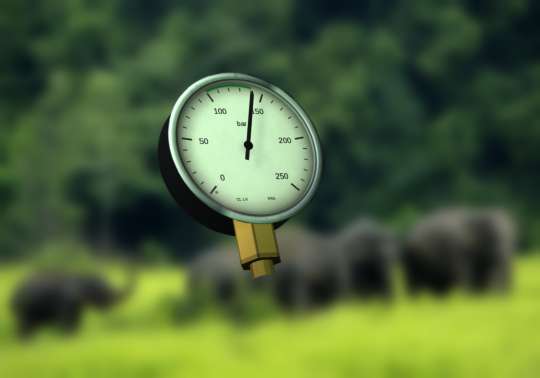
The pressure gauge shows 140 bar
